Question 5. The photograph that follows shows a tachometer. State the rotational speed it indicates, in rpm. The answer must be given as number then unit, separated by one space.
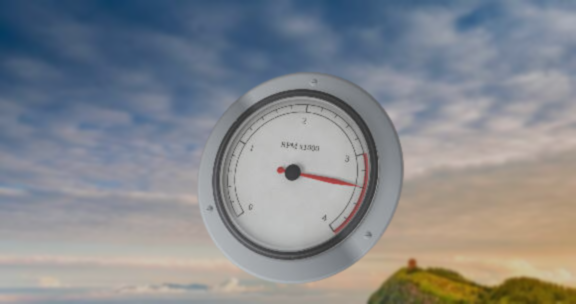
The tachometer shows 3400 rpm
